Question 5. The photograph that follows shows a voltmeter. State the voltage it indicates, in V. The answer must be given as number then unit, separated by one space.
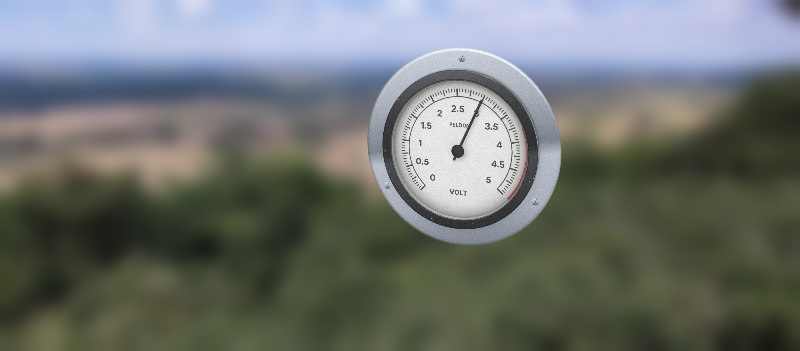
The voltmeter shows 3 V
